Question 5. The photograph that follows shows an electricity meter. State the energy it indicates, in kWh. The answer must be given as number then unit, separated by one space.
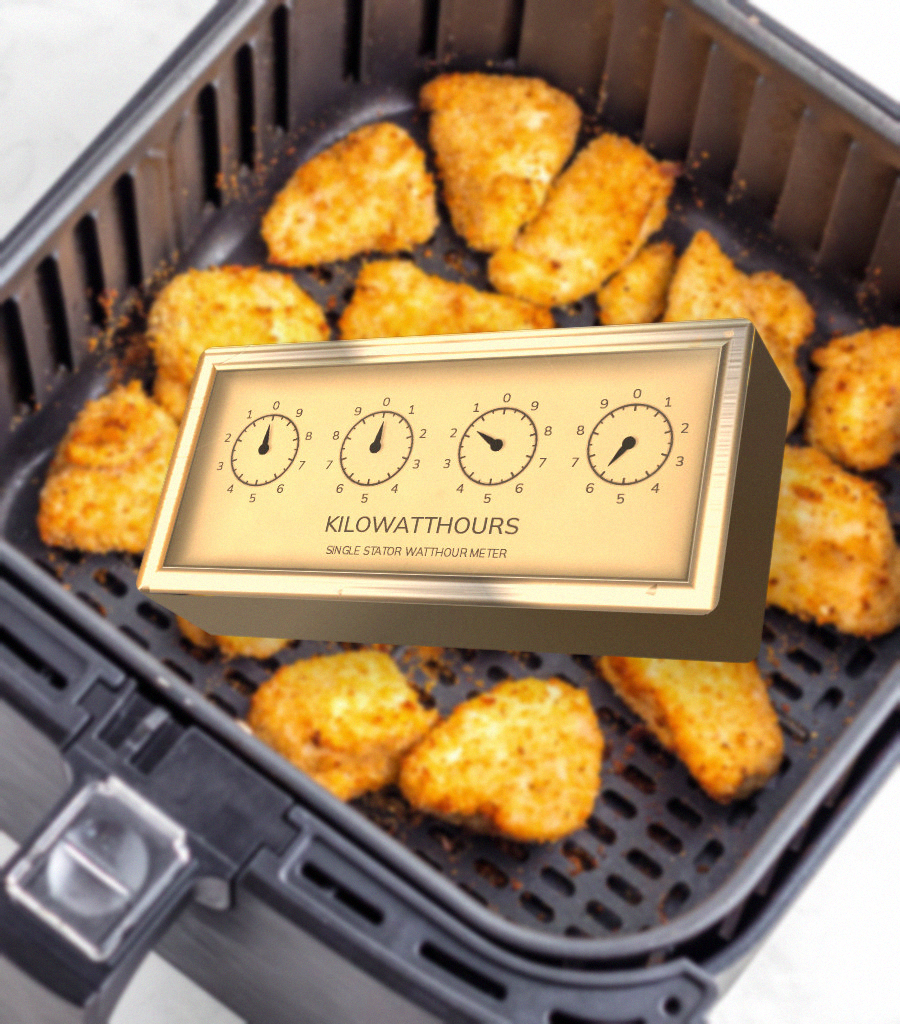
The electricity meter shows 16 kWh
